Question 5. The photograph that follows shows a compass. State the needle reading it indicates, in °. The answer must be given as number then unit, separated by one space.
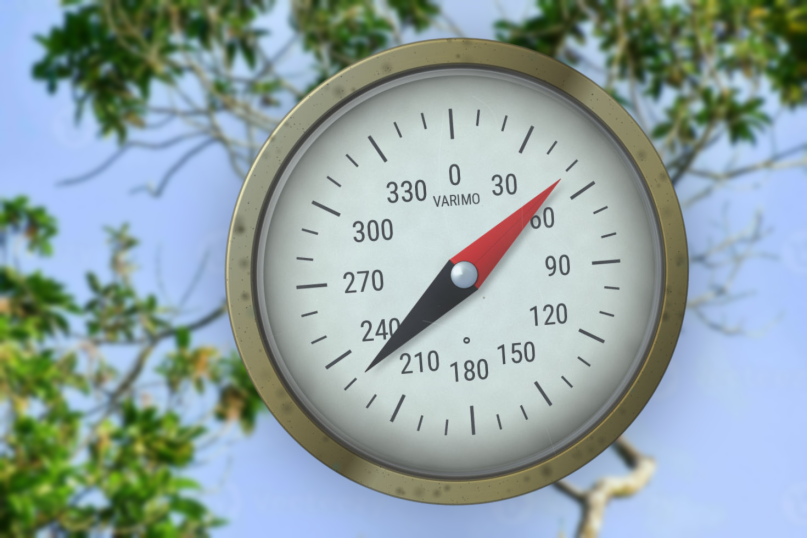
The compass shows 50 °
